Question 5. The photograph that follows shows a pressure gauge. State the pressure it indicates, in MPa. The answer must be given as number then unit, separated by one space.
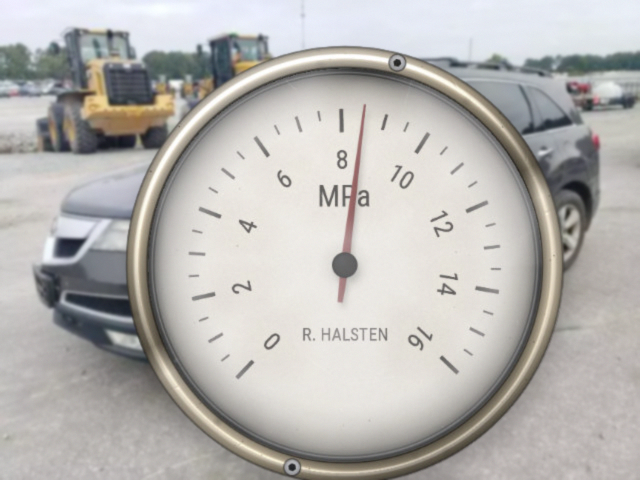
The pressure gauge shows 8.5 MPa
